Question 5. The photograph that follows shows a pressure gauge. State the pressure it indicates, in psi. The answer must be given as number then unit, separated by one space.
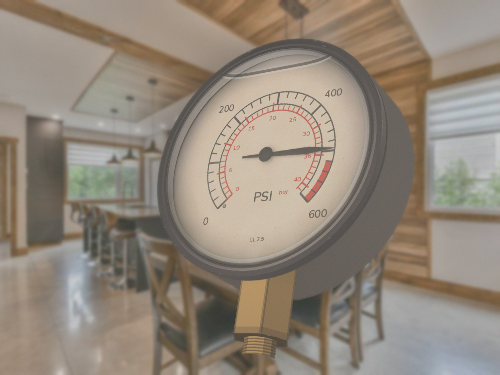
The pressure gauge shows 500 psi
